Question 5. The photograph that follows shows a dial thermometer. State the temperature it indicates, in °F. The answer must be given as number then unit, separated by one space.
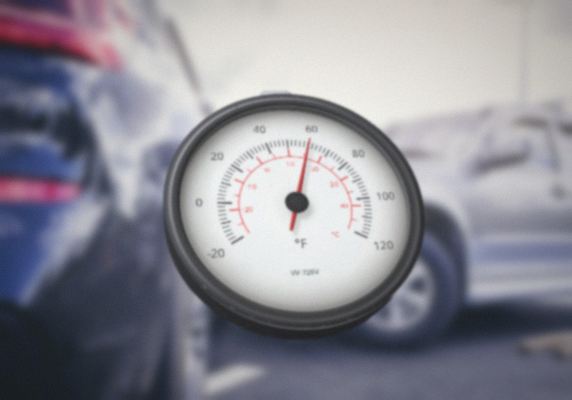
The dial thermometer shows 60 °F
